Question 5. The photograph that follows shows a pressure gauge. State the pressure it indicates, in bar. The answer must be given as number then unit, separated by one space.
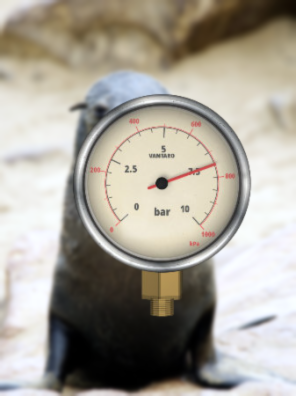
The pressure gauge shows 7.5 bar
